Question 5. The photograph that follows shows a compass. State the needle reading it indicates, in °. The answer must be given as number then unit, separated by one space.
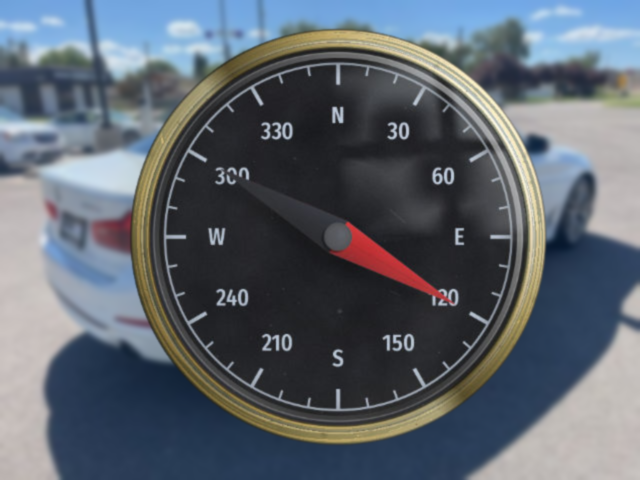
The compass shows 120 °
